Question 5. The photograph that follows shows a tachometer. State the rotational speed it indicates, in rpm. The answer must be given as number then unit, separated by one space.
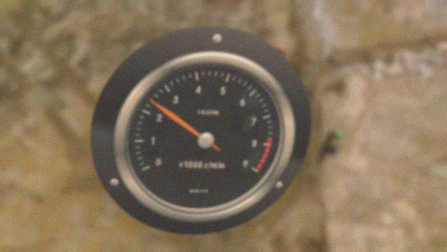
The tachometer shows 2400 rpm
